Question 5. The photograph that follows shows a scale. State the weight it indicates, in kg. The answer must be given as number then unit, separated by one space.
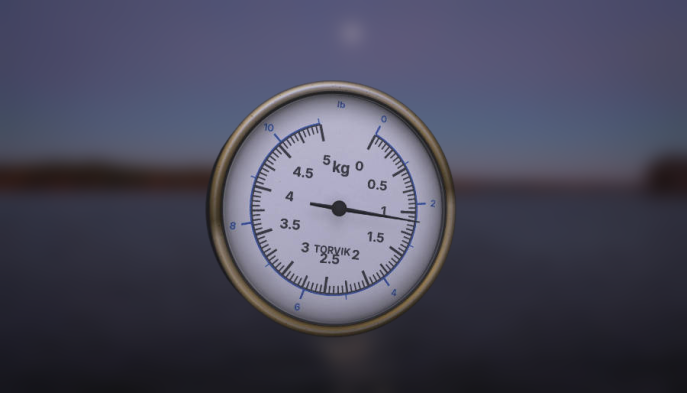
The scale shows 1.1 kg
